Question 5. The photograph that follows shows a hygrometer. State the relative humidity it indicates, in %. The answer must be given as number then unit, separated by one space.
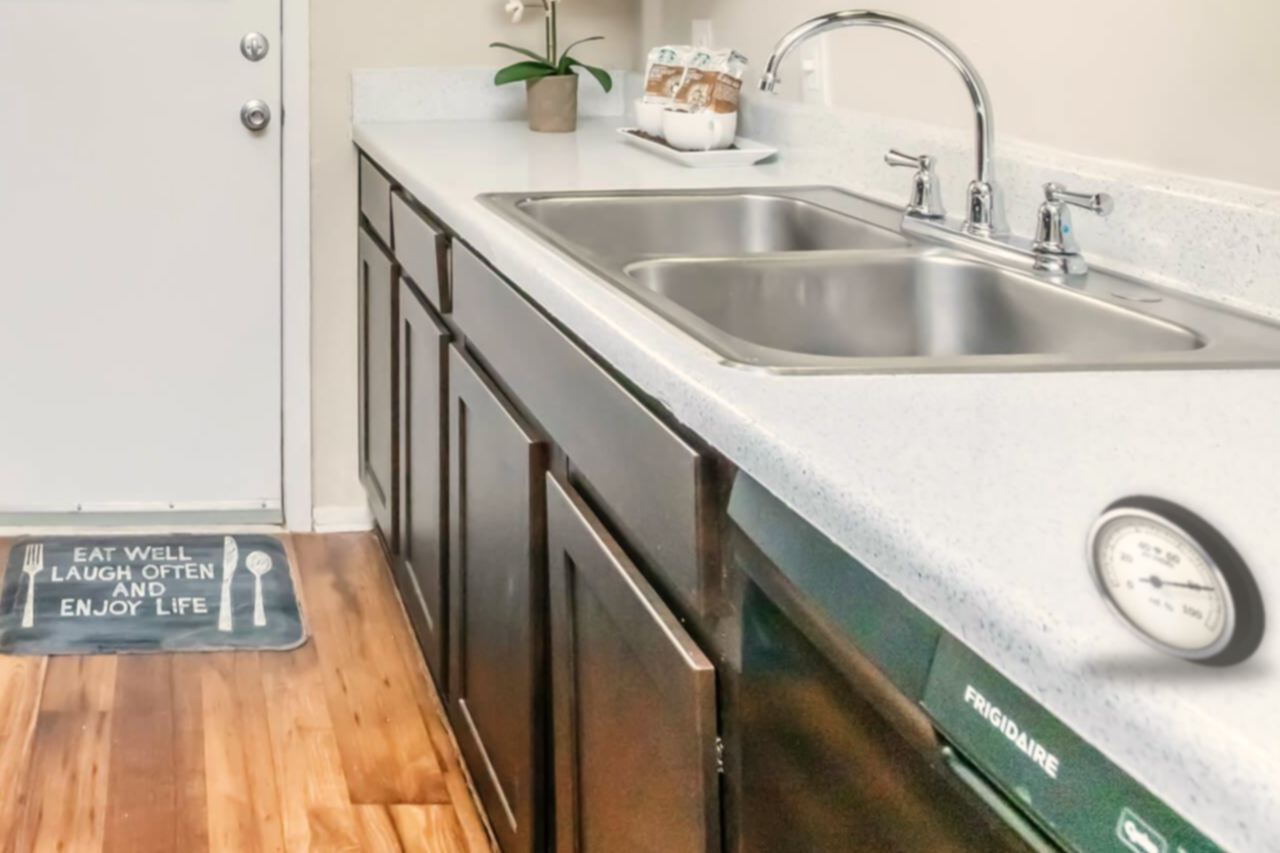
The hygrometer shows 80 %
